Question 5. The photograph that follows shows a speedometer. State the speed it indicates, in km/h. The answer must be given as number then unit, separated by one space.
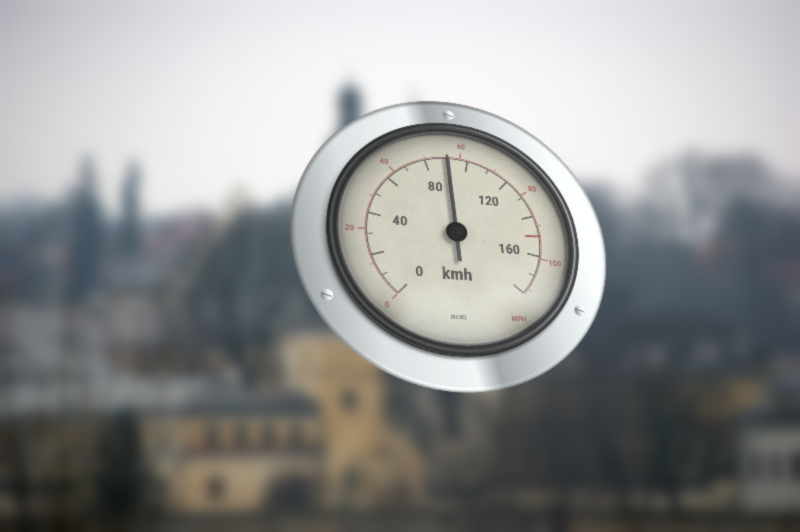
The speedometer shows 90 km/h
